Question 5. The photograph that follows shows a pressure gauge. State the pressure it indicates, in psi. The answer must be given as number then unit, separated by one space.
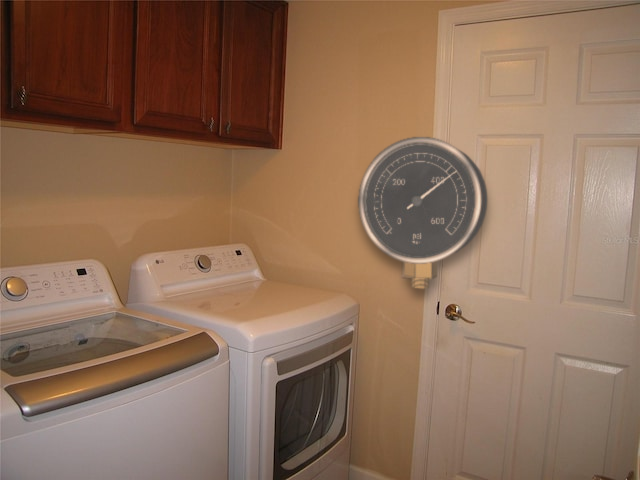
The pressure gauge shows 420 psi
